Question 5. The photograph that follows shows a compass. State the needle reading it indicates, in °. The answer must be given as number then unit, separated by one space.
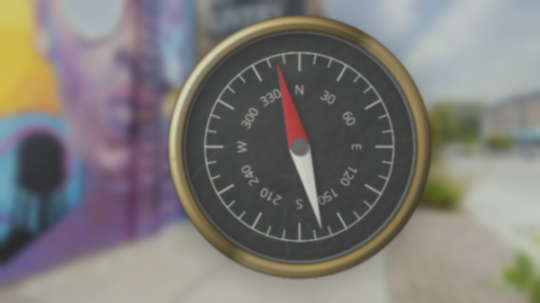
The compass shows 345 °
